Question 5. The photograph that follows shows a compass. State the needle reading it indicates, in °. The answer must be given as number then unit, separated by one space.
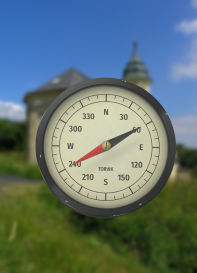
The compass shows 240 °
